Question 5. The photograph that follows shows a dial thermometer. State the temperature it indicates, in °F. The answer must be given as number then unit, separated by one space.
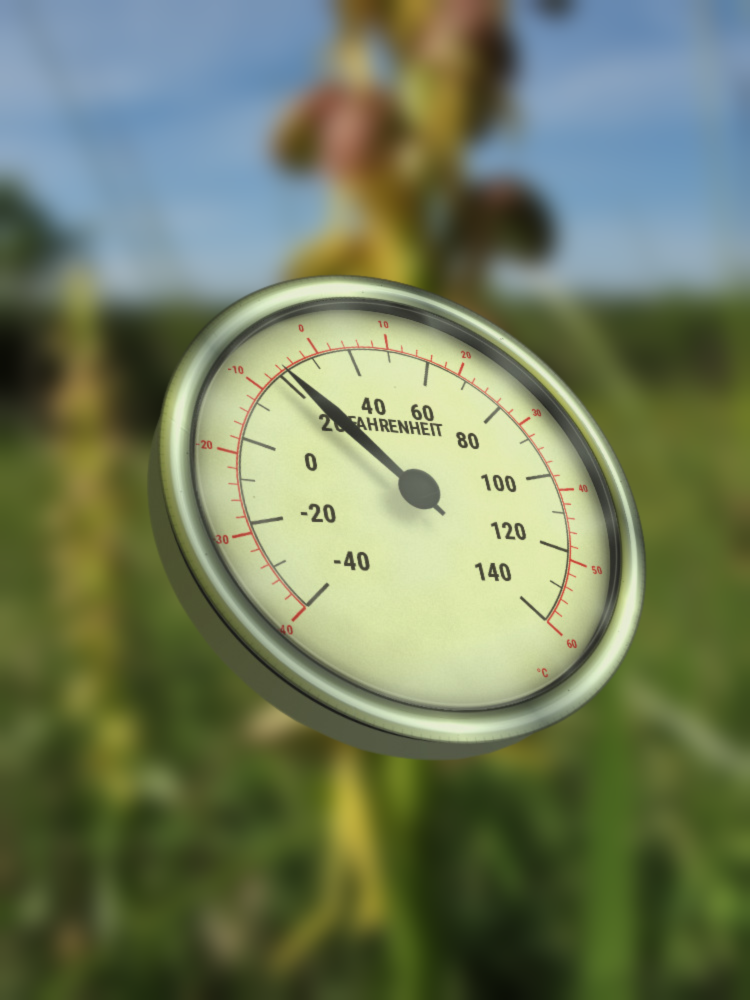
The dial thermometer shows 20 °F
